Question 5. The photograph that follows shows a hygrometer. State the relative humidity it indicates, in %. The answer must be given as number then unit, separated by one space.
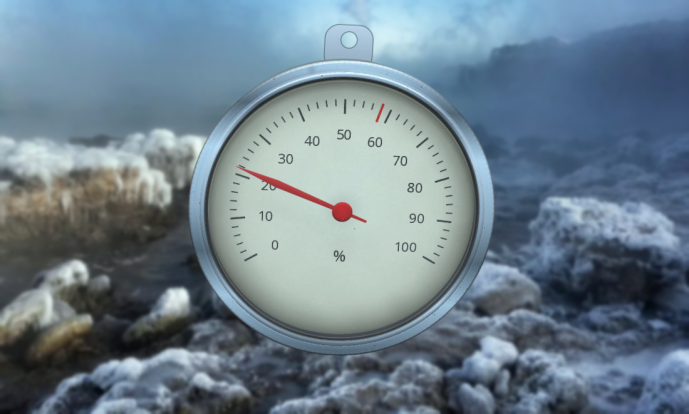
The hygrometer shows 22 %
